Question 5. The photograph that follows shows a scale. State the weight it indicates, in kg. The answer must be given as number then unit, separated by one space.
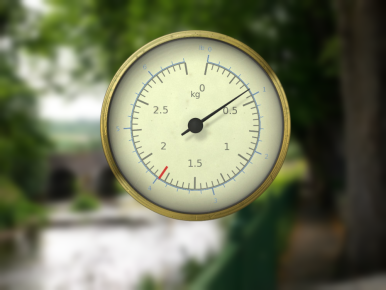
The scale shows 0.4 kg
